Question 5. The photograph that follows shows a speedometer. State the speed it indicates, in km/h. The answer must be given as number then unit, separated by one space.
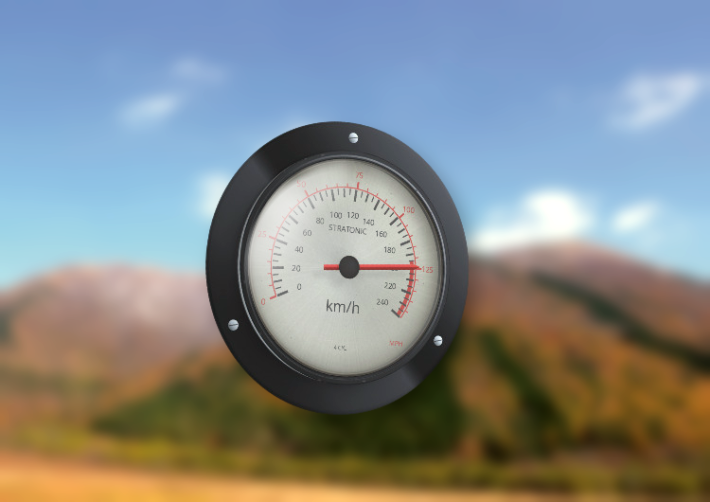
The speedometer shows 200 km/h
